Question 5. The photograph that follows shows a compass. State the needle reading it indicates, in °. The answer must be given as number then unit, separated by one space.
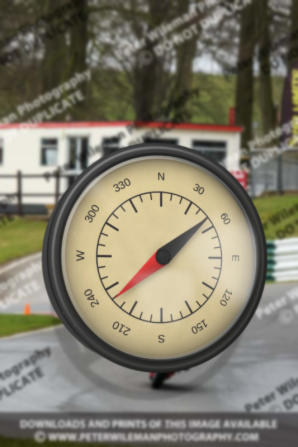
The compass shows 230 °
